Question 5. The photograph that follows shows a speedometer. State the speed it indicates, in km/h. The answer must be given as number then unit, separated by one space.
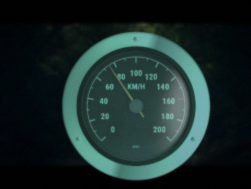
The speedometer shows 75 km/h
